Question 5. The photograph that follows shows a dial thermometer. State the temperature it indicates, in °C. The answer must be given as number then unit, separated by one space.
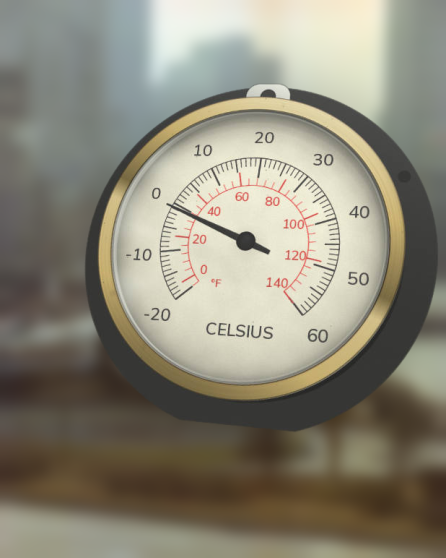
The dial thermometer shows -1 °C
